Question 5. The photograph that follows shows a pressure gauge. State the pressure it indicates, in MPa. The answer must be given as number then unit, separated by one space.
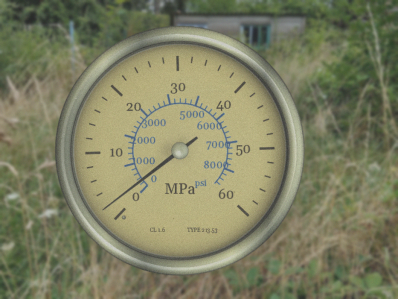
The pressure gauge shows 2 MPa
